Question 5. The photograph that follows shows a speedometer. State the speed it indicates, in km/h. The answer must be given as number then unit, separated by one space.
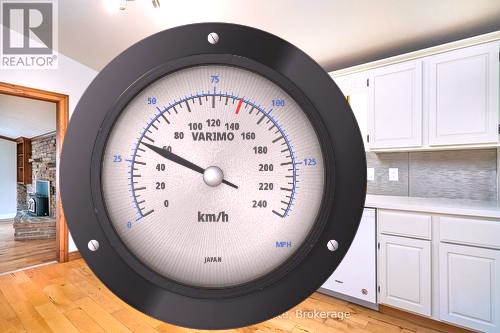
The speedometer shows 55 km/h
